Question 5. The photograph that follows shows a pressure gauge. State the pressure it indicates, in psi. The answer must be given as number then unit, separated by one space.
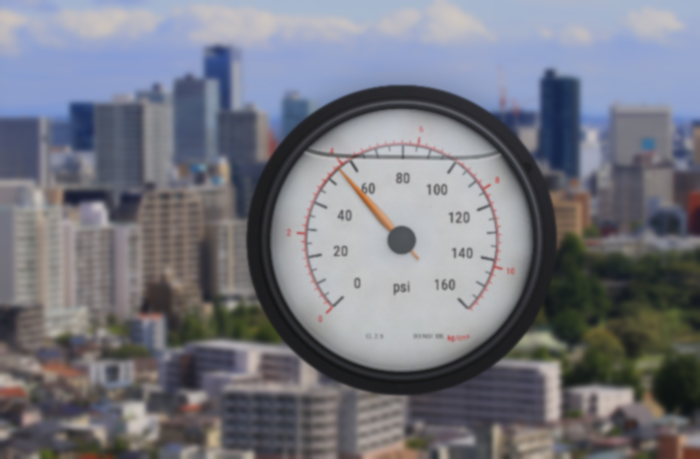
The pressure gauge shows 55 psi
